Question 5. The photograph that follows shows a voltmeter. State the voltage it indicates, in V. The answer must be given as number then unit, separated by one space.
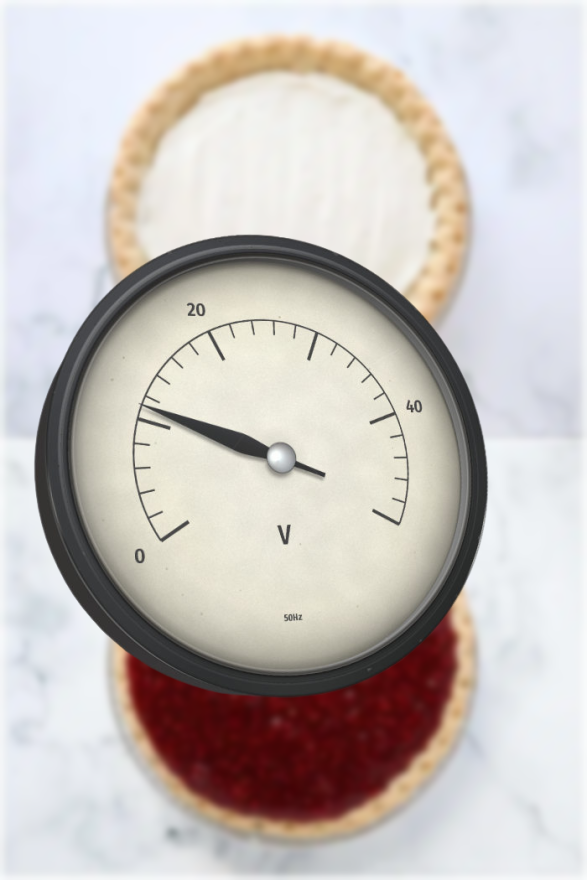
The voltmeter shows 11 V
